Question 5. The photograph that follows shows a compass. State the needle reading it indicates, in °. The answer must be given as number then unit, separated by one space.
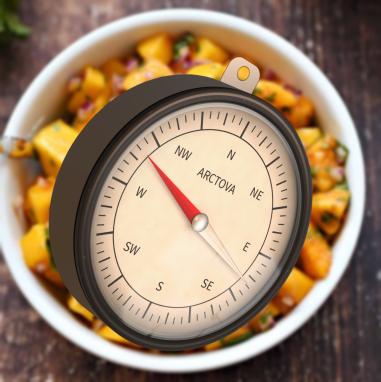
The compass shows 290 °
